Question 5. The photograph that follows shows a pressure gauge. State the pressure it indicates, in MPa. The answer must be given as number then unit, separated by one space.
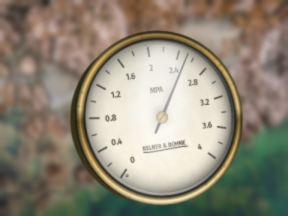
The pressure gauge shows 2.5 MPa
